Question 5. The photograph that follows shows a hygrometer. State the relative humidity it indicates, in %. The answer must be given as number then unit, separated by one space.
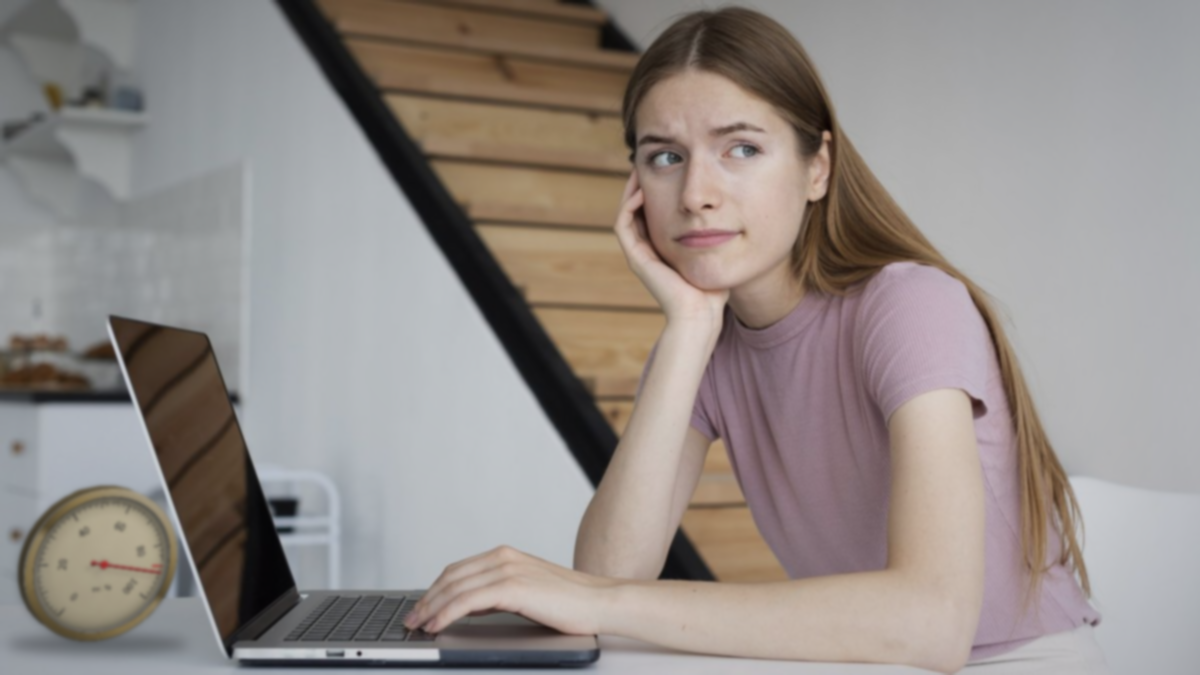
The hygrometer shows 90 %
